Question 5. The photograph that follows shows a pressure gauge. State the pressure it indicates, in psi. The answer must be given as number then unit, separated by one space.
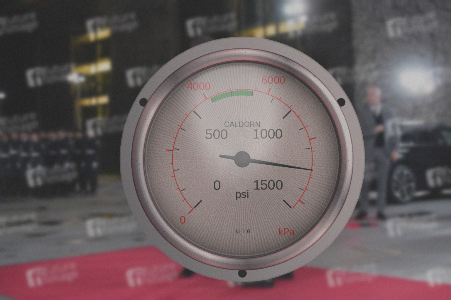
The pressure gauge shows 1300 psi
